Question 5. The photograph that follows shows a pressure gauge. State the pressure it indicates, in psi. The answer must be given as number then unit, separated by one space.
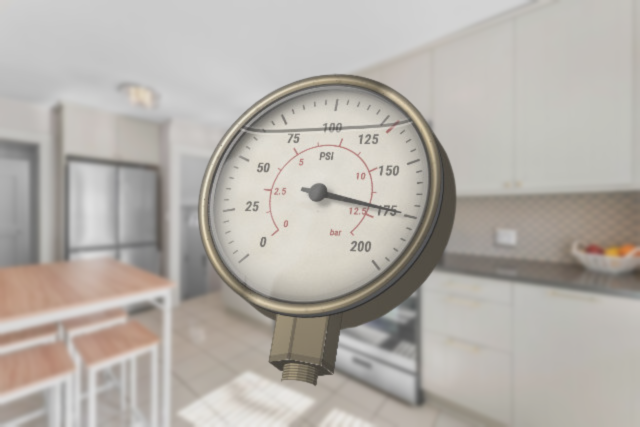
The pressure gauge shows 175 psi
